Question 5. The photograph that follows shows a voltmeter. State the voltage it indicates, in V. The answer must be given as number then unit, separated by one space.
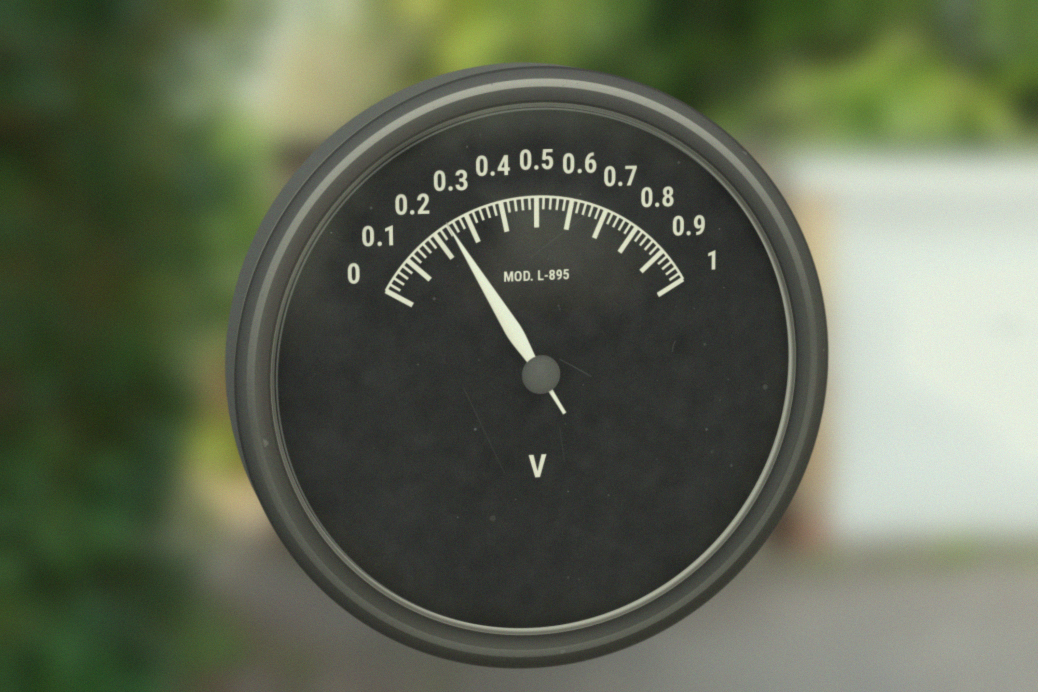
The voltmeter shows 0.24 V
